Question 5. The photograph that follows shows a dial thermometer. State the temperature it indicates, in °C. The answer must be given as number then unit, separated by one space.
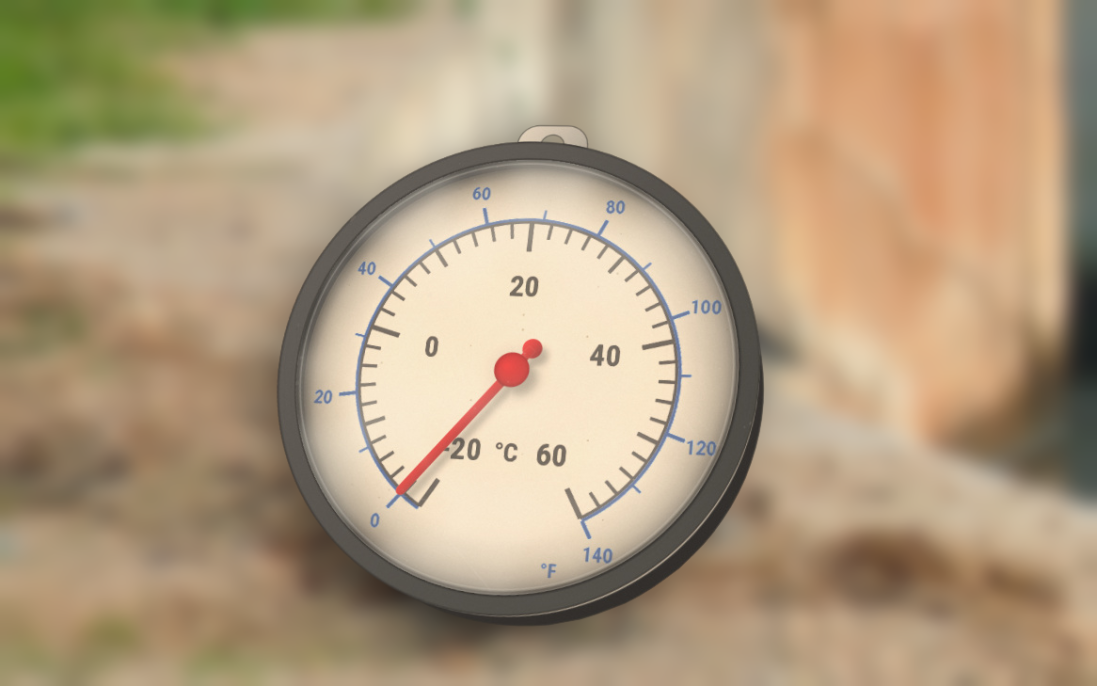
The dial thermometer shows -18 °C
